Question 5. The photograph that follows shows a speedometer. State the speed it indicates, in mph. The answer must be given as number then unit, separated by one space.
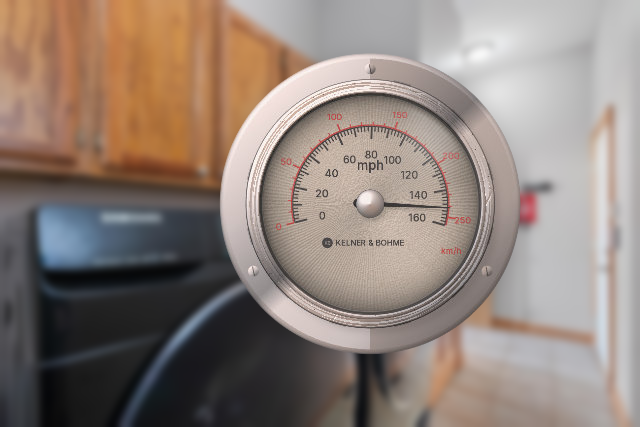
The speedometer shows 150 mph
